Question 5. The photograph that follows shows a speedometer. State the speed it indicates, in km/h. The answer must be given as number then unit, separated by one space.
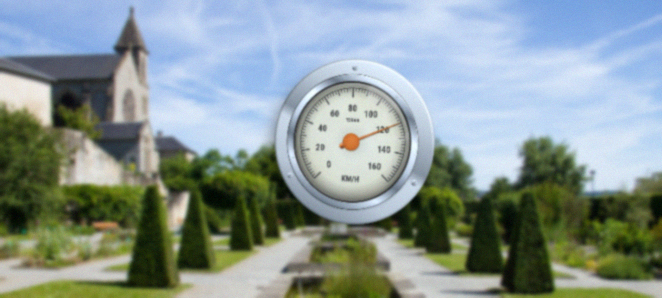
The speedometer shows 120 km/h
